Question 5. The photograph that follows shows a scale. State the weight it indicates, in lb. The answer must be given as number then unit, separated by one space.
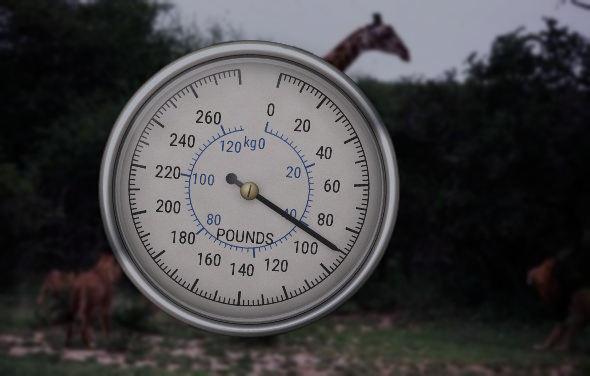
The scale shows 90 lb
